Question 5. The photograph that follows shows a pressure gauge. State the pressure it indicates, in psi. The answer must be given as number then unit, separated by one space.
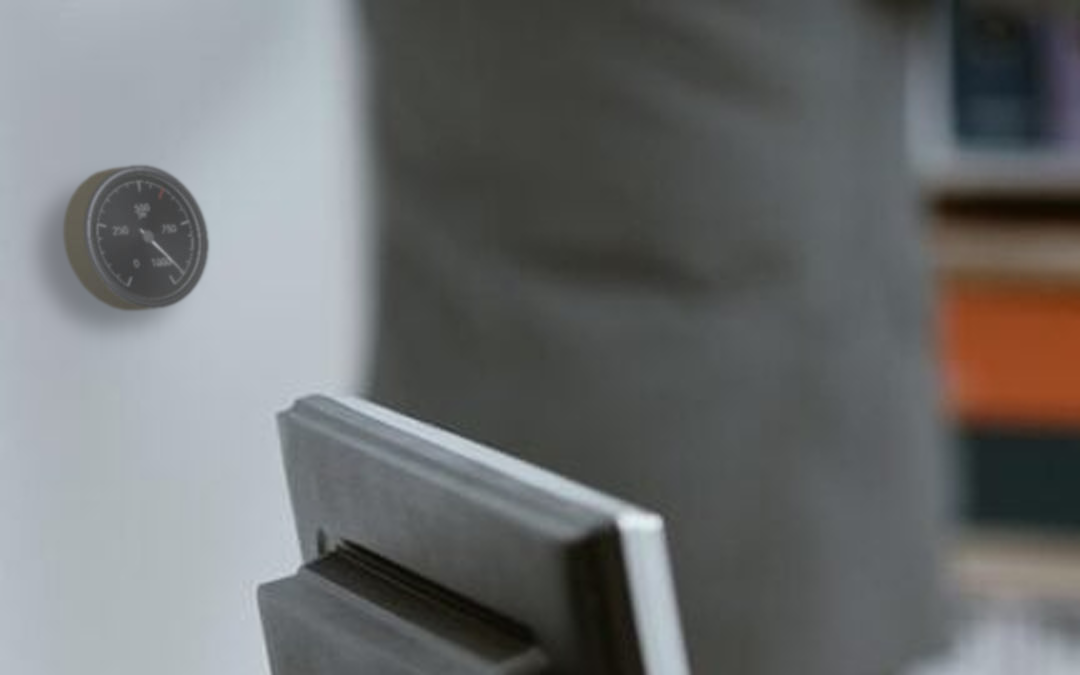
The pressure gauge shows 950 psi
